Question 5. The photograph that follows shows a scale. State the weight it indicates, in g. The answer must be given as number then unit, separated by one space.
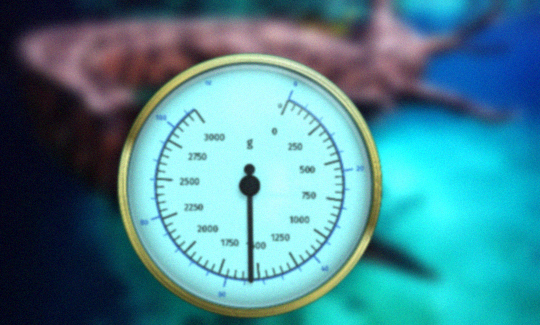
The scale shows 1550 g
